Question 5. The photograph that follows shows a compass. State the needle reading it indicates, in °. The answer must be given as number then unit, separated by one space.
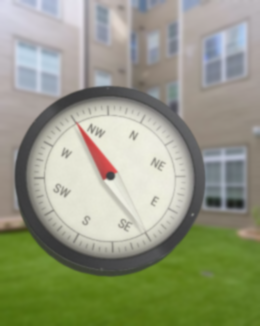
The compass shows 300 °
